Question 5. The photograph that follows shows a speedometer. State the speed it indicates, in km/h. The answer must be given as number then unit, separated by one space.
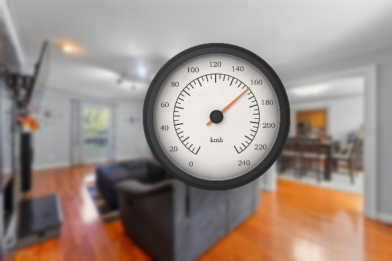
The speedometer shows 160 km/h
